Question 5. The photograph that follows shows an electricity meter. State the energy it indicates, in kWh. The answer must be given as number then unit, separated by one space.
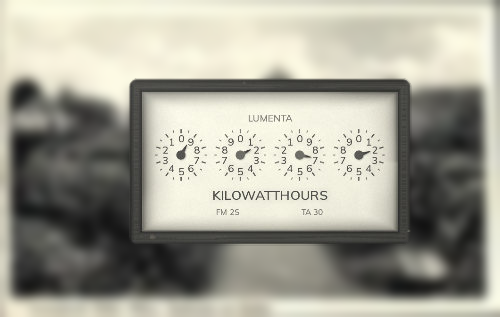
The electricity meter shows 9172 kWh
